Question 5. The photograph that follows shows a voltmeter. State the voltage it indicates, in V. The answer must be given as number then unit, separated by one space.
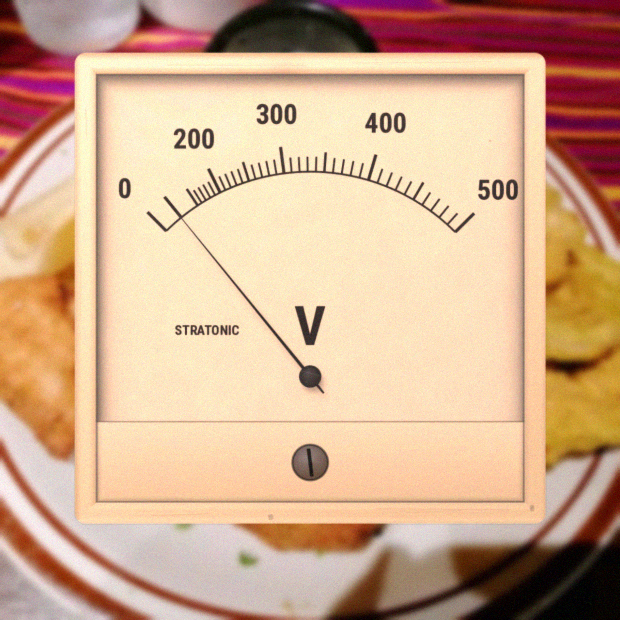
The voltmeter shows 100 V
